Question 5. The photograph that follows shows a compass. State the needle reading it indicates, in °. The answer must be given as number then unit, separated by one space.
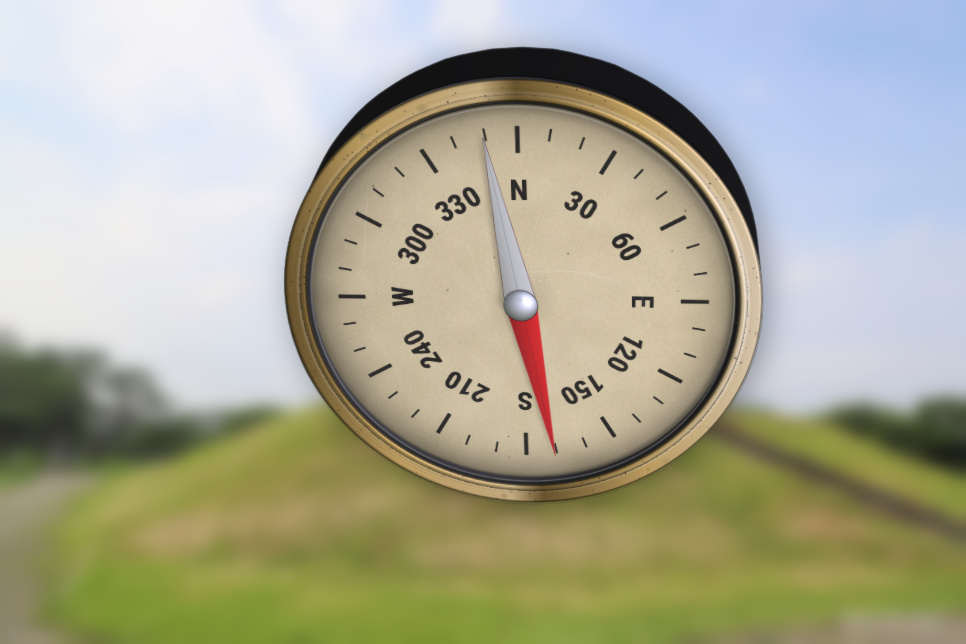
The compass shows 170 °
